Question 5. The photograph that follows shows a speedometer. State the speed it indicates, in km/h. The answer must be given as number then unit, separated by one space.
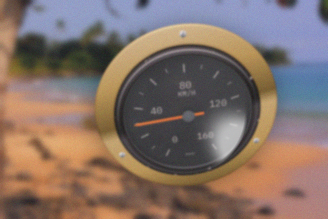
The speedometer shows 30 km/h
